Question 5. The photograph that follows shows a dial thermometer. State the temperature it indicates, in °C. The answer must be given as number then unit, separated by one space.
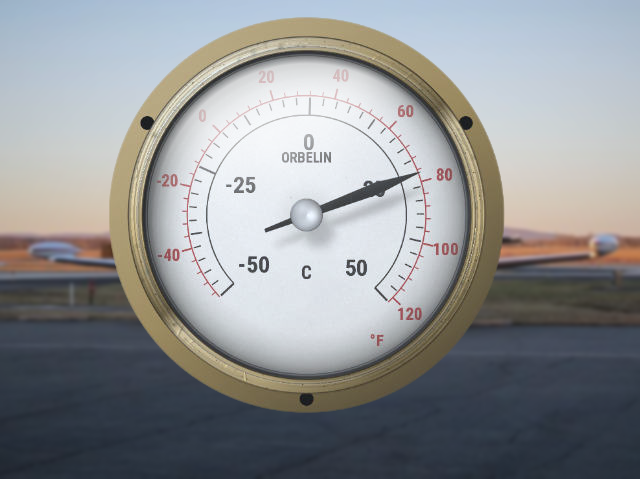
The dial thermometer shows 25 °C
